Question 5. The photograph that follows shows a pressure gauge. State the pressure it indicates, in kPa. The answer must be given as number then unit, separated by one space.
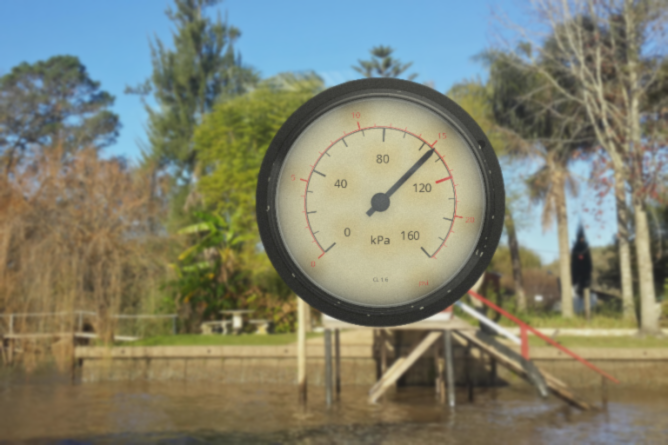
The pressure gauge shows 105 kPa
